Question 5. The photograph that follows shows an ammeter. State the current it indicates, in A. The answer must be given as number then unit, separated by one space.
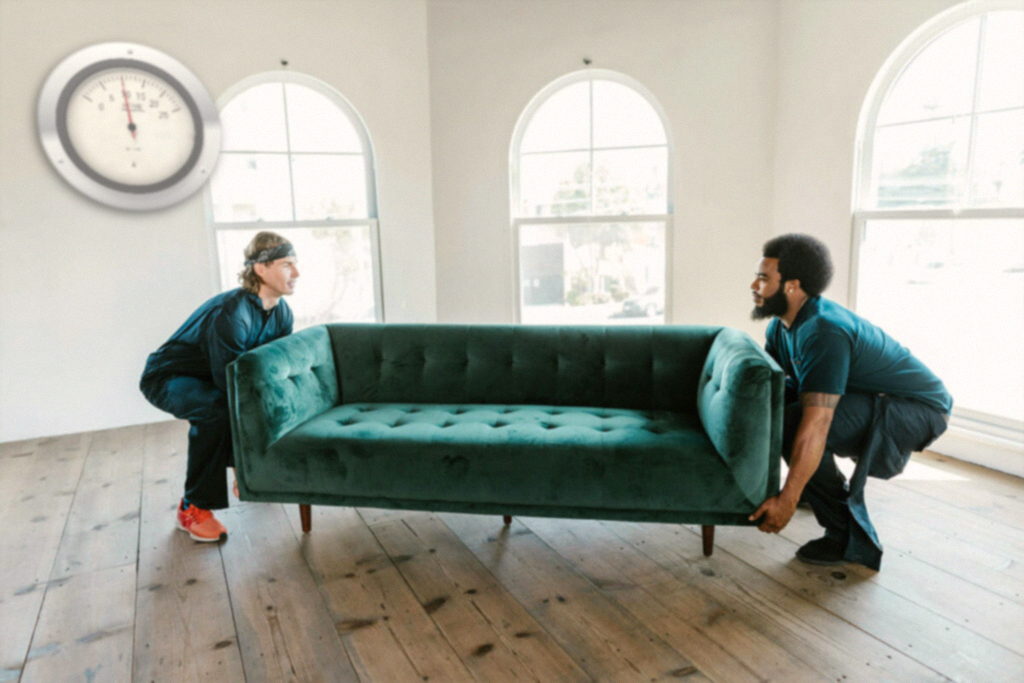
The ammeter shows 10 A
